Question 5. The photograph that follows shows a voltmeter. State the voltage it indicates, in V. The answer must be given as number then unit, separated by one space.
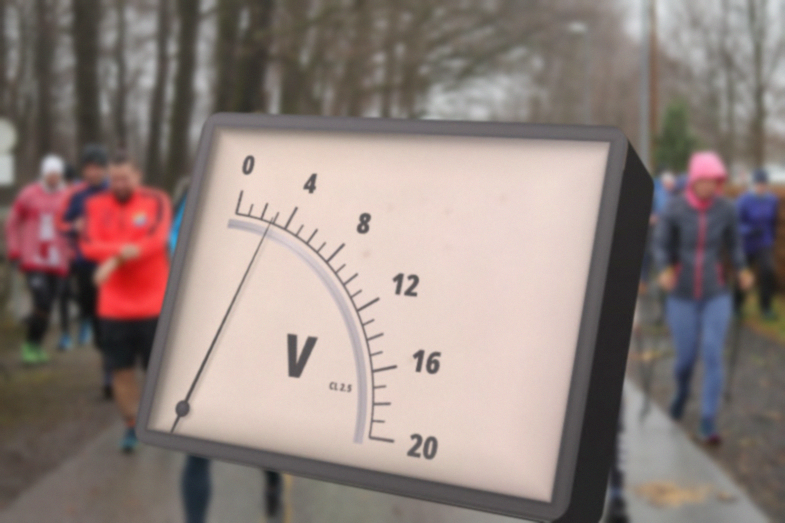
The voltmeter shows 3 V
